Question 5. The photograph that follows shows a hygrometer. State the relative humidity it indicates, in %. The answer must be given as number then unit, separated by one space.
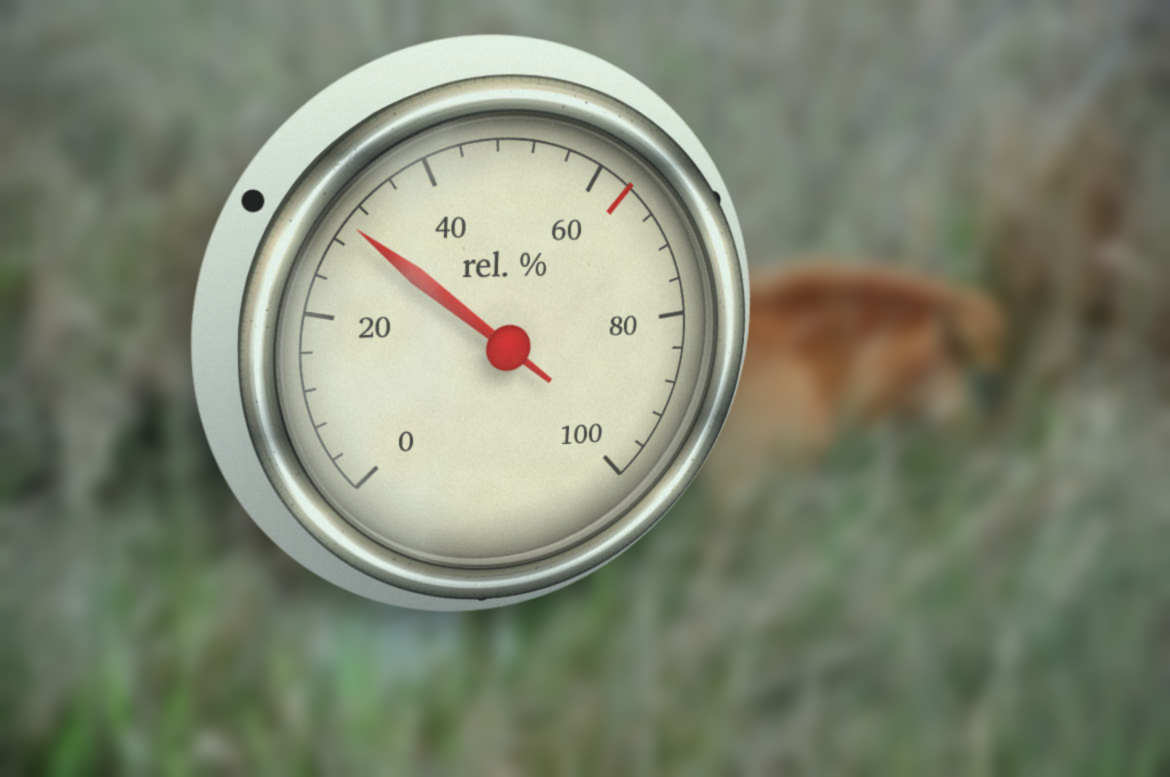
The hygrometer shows 30 %
